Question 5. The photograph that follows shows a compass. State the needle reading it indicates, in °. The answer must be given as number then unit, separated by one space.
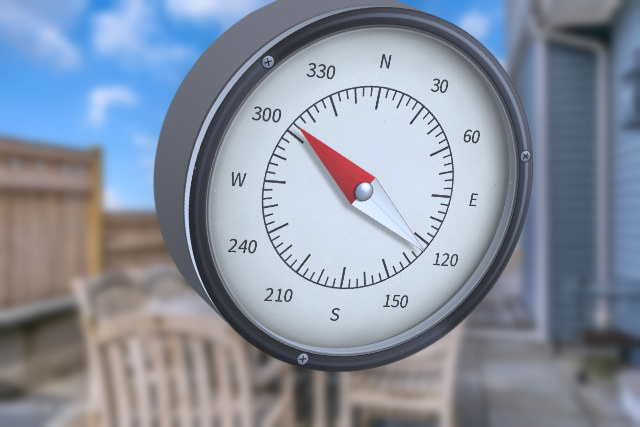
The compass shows 305 °
